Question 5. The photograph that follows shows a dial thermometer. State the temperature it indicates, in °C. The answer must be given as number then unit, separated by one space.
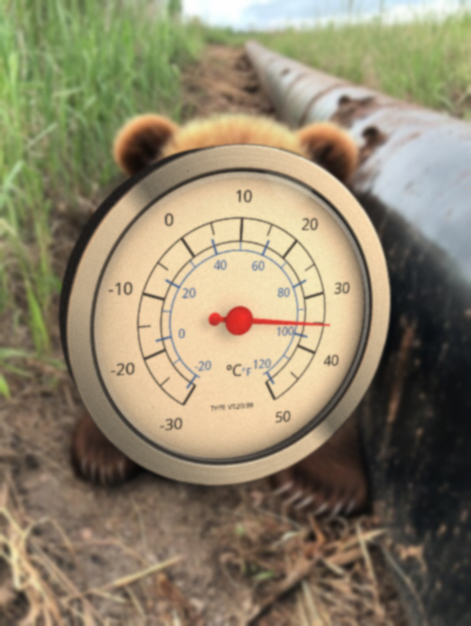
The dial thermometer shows 35 °C
